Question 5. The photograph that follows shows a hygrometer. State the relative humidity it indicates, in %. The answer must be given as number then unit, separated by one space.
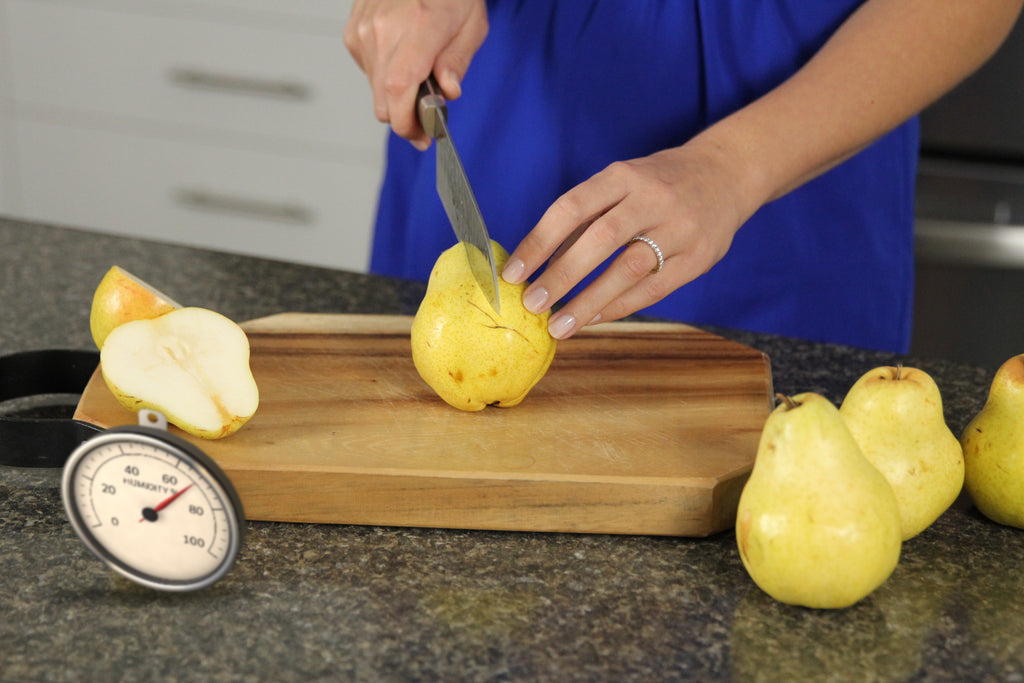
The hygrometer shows 68 %
